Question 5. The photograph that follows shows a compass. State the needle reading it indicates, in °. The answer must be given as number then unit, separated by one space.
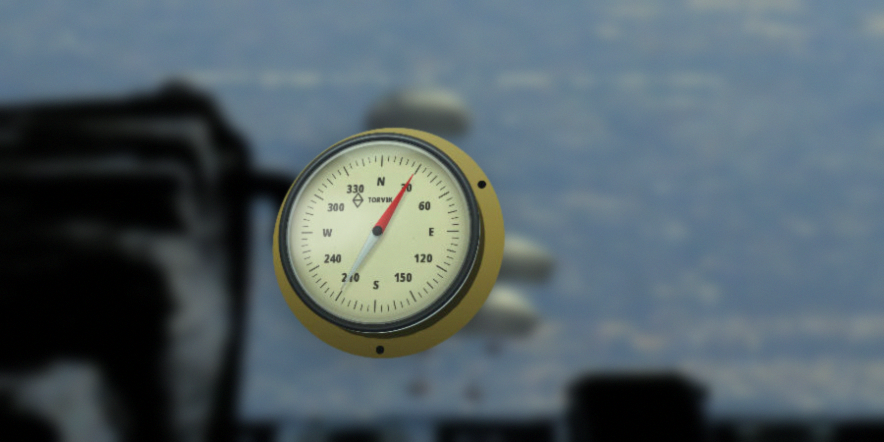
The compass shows 30 °
